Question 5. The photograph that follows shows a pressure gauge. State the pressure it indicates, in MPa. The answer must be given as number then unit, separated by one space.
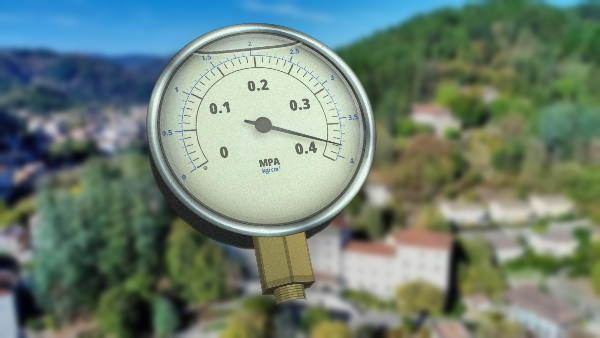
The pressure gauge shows 0.38 MPa
